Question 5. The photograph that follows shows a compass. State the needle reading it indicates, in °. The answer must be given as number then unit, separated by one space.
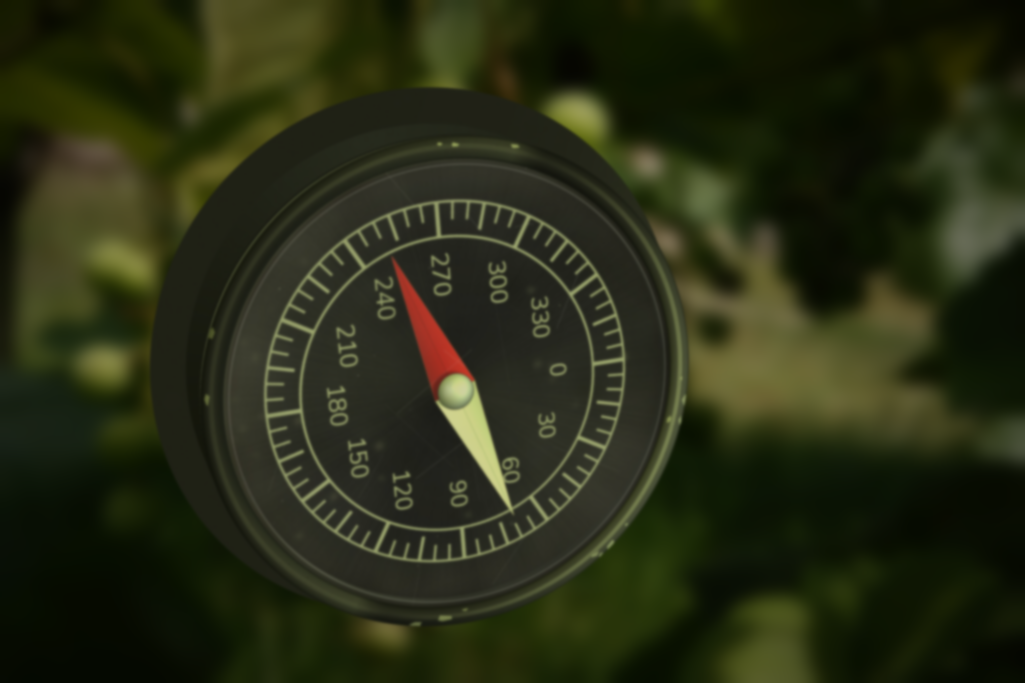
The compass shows 250 °
